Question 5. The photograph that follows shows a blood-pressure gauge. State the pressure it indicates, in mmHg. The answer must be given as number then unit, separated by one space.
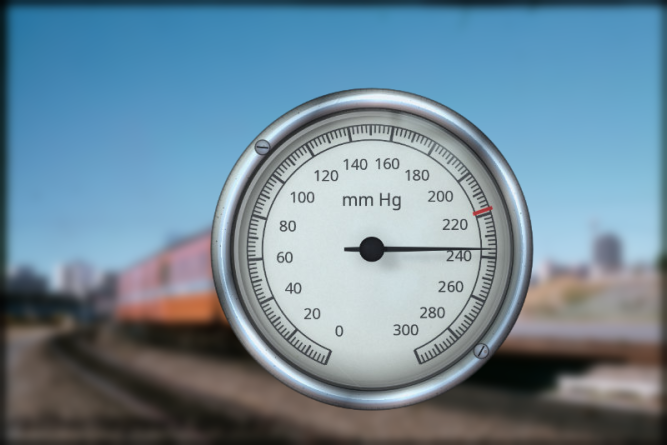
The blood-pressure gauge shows 236 mmHg
